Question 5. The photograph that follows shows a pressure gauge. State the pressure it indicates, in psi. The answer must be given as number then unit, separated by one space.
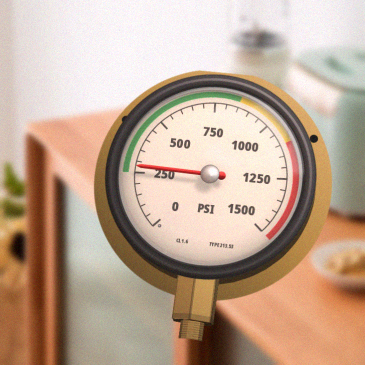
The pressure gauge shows 275 psi
